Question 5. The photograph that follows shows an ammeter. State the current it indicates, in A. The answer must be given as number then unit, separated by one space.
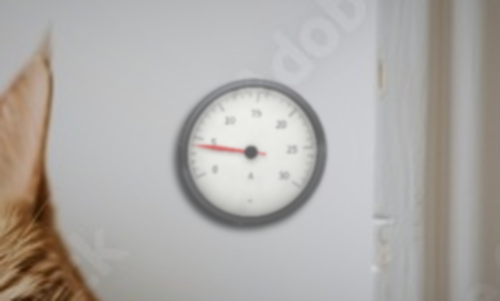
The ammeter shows 4 A
